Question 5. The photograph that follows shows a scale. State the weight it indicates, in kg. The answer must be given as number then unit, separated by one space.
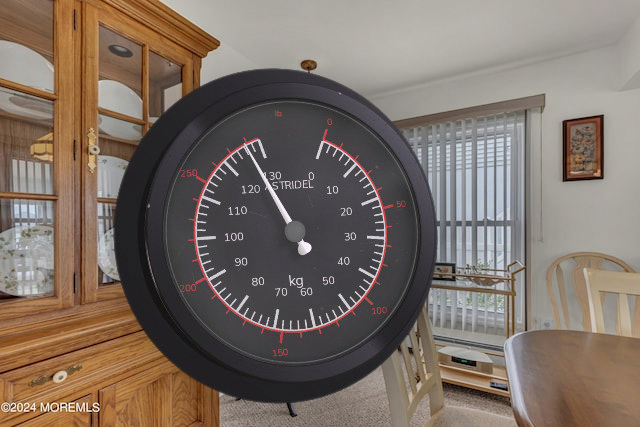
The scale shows 126 kg
